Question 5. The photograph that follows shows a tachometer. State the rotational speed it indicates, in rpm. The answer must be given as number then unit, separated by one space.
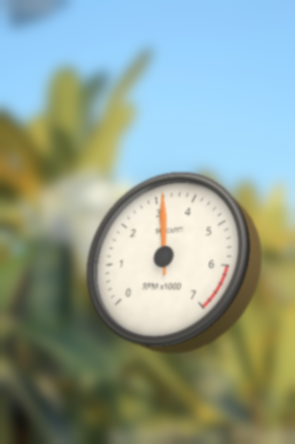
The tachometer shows 3200 rpm
